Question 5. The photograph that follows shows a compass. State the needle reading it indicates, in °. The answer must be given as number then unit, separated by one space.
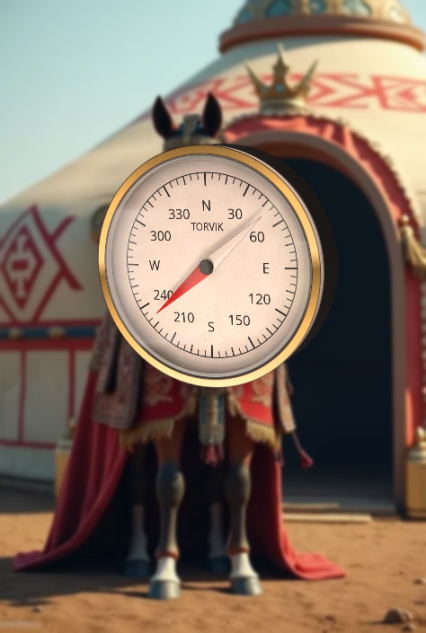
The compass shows 230 °
